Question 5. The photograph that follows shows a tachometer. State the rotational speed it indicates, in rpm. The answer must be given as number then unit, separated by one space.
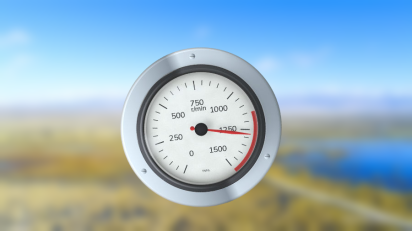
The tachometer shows 1275 rpm
